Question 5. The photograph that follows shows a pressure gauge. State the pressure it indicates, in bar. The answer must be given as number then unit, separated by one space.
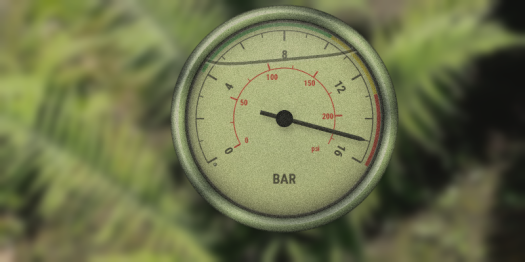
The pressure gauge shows 15 bar
